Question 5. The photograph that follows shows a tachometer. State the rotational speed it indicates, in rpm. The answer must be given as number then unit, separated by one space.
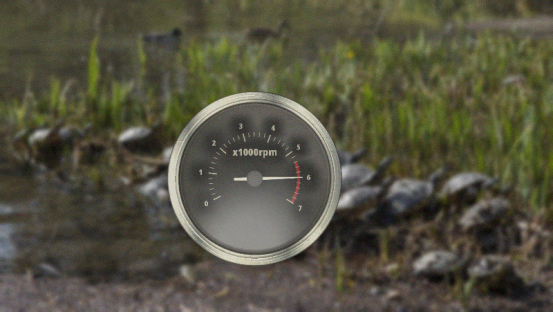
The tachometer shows 6000 rpm
